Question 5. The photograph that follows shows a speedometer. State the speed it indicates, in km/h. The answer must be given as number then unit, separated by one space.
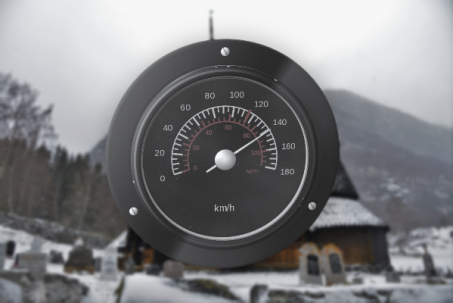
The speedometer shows 140 km/h
